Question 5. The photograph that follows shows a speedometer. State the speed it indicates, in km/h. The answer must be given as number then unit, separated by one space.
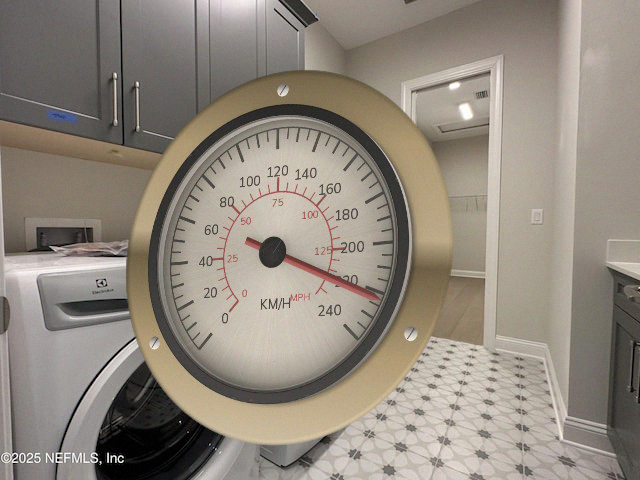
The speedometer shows 222.5 km/h
